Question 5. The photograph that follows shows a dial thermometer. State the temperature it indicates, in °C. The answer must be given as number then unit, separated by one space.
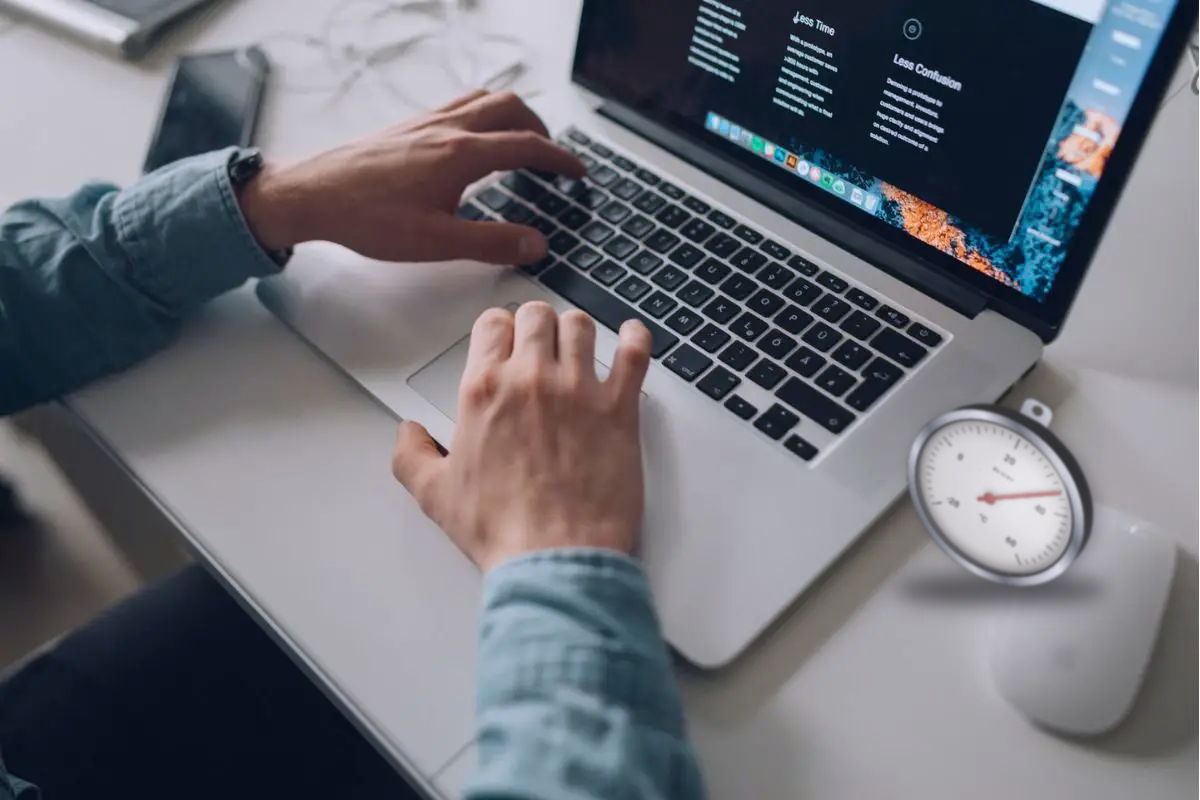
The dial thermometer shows 34 °C
